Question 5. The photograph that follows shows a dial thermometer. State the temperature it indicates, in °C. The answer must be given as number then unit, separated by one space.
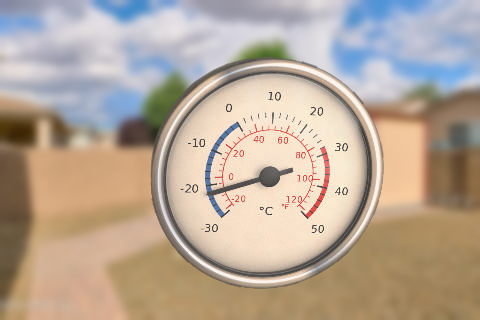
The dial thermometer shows -22 °C
